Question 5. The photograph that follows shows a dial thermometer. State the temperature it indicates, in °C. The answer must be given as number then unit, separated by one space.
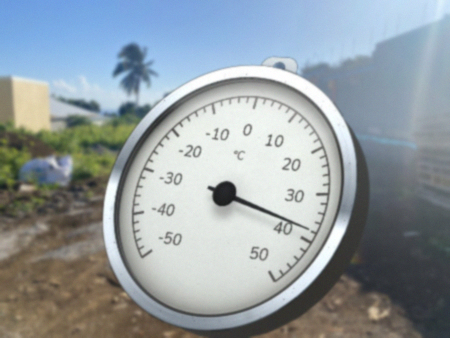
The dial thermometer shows 38 °C
